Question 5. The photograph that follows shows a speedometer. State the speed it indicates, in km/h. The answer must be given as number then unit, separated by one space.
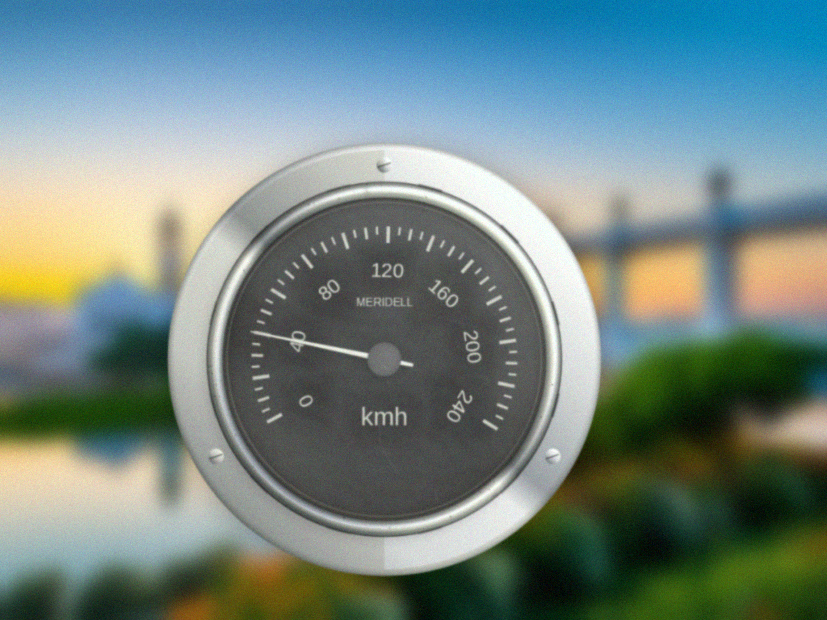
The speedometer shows 40 km/h
